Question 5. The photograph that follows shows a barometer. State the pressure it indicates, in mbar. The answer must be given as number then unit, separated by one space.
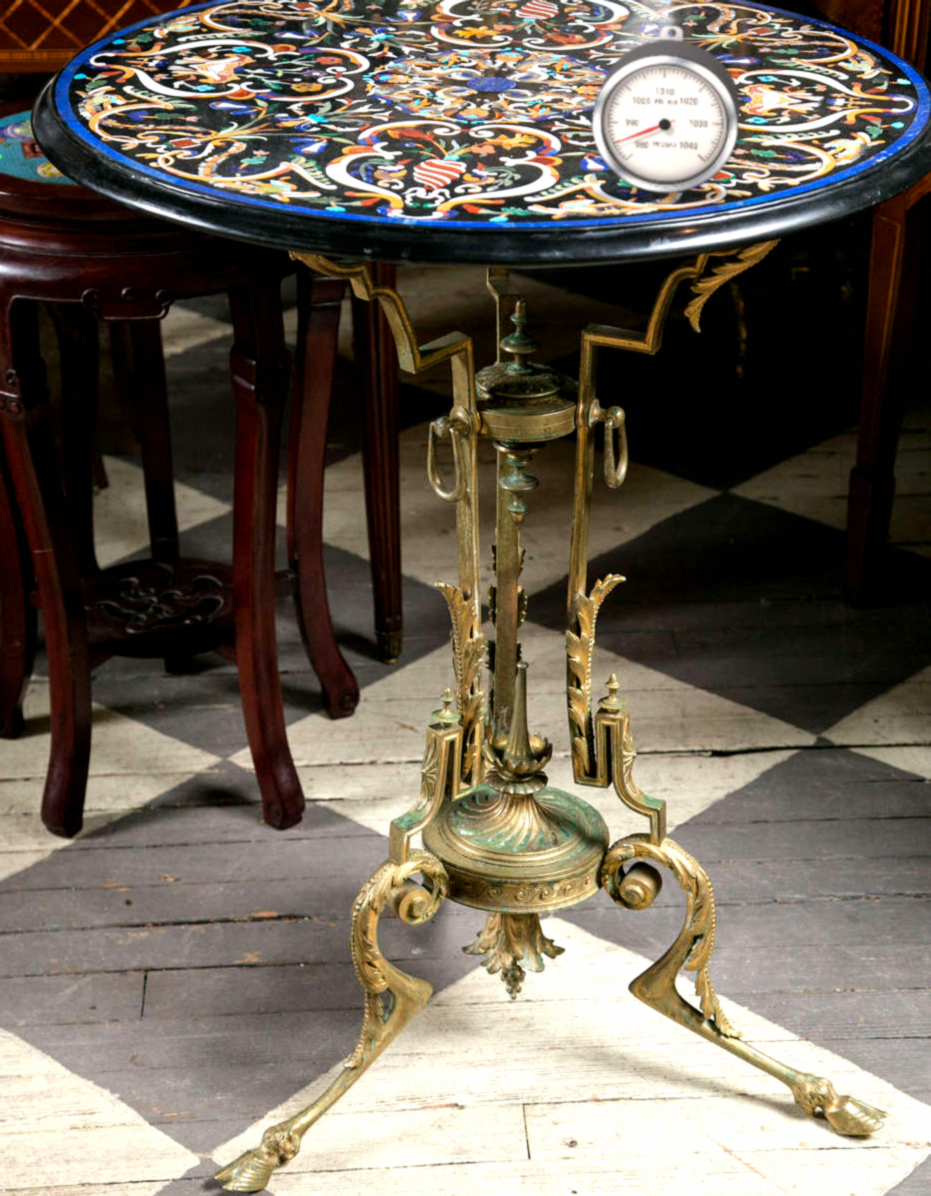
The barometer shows 985 mbar
